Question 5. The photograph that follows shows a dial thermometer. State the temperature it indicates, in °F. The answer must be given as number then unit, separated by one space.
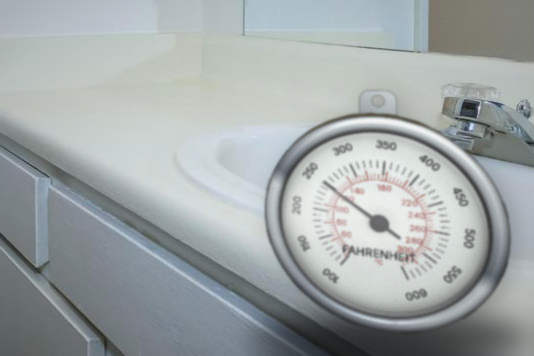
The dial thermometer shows 250 °F
